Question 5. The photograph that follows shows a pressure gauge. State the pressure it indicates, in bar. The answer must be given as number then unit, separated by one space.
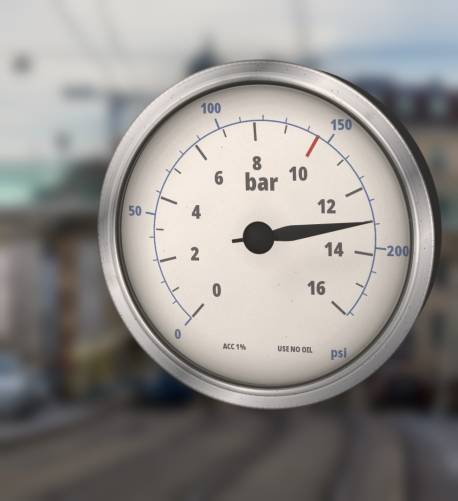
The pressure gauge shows 13 bar
